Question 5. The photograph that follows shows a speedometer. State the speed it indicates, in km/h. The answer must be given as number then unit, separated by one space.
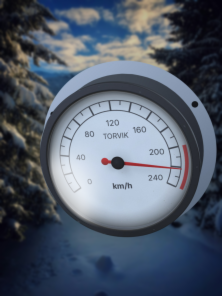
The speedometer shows 220 km/h
